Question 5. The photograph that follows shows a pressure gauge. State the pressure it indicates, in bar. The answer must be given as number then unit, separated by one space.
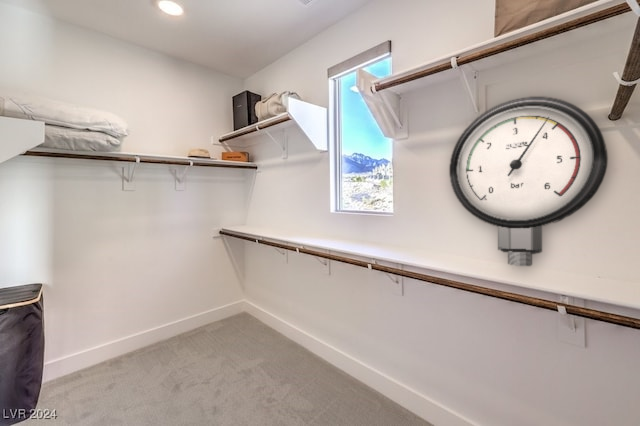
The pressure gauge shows 3.75 bar
